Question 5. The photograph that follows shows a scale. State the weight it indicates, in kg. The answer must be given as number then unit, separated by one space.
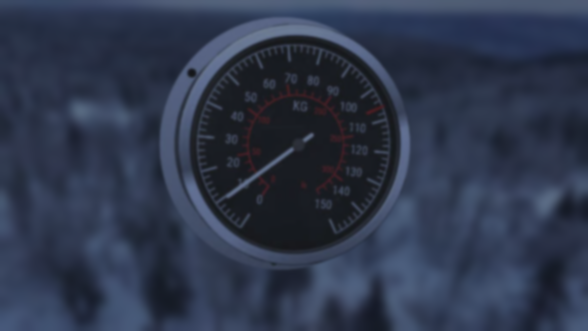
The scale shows 10 kg
